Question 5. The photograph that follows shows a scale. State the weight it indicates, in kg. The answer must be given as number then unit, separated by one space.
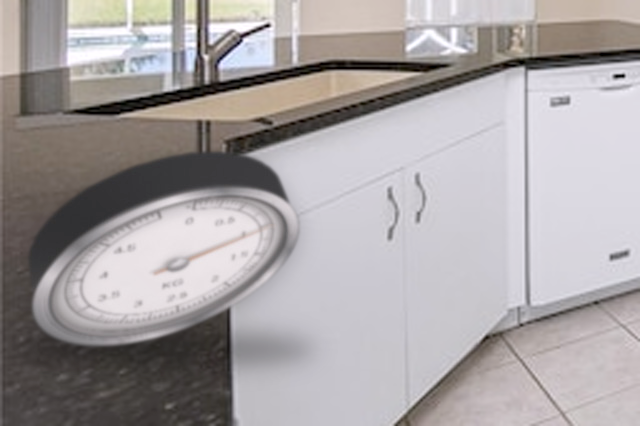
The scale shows 1 kg
